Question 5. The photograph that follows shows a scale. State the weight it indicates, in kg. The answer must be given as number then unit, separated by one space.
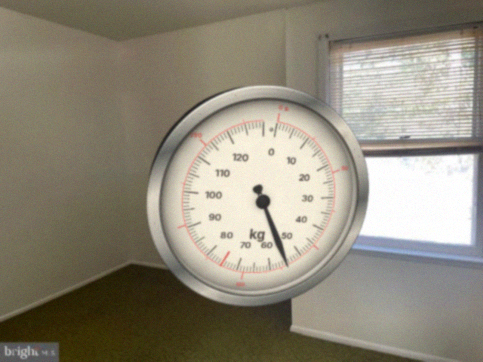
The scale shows 55 kg
